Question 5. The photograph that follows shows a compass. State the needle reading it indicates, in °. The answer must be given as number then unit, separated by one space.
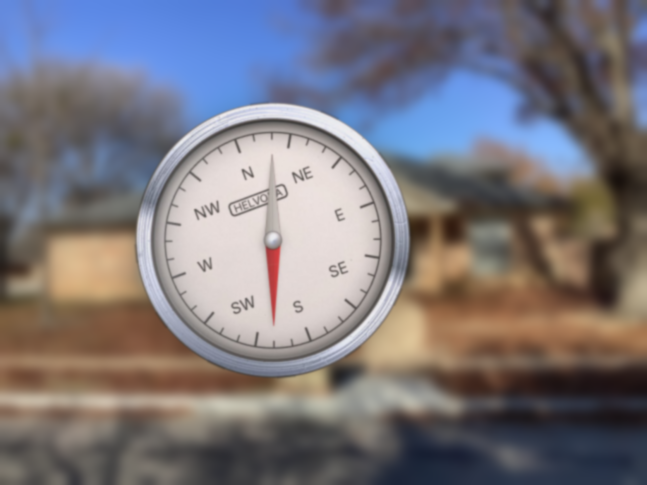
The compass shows 200 °
